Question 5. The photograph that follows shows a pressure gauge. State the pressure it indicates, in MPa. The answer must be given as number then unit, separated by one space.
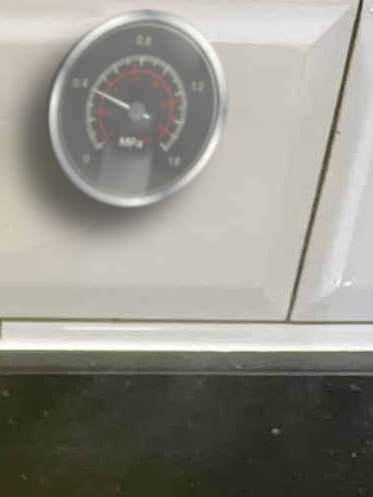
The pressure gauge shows 0.4 MPa
